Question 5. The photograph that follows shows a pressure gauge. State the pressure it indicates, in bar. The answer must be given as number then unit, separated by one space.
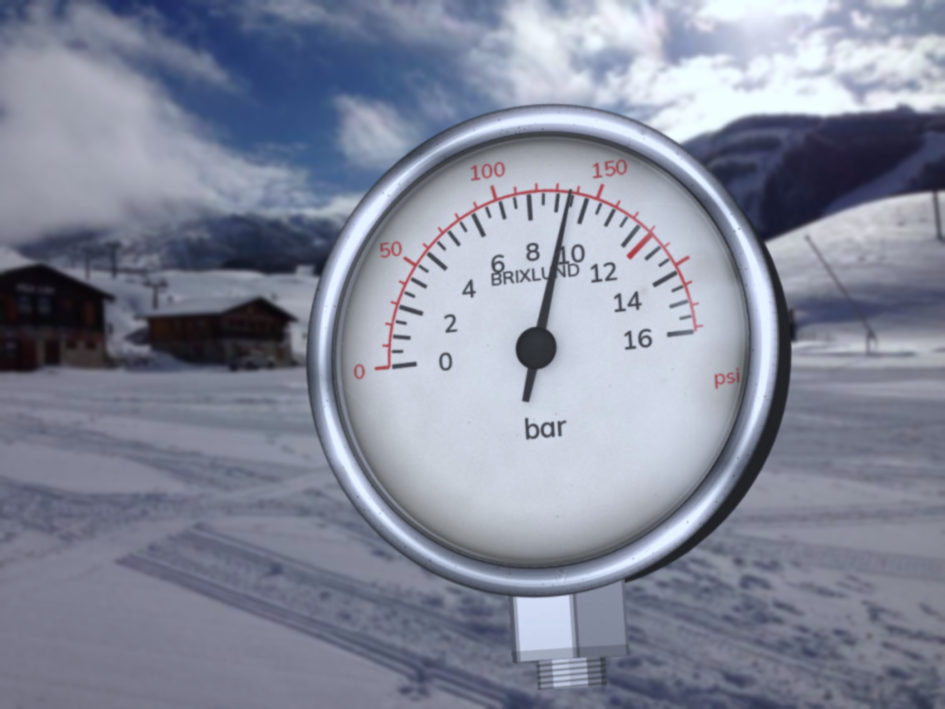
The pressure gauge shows 9.5 bar
